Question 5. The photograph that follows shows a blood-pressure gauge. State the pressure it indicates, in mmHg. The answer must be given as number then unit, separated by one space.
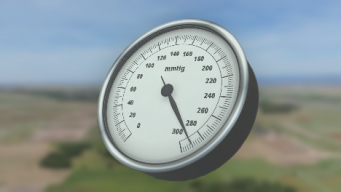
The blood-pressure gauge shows 290 mmHg
